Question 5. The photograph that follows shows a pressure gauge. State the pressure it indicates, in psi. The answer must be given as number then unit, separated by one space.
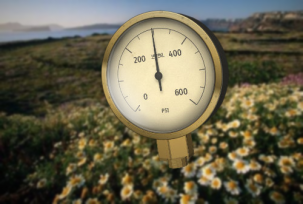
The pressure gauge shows 300 psi
